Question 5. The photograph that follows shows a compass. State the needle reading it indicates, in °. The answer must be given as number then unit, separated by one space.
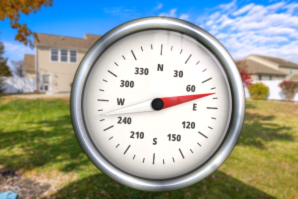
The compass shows 75 °
